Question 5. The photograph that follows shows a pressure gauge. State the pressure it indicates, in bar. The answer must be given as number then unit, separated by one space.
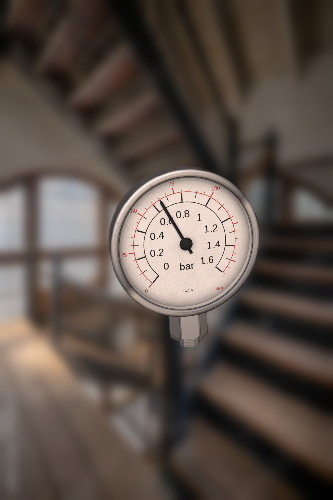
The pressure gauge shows 0.65 bar
